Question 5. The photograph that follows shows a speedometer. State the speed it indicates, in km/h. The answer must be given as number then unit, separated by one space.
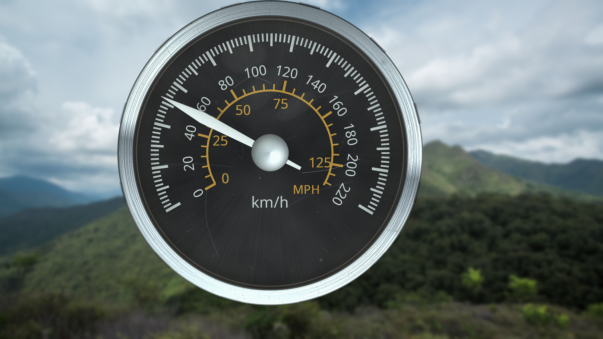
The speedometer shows 52 km/h
